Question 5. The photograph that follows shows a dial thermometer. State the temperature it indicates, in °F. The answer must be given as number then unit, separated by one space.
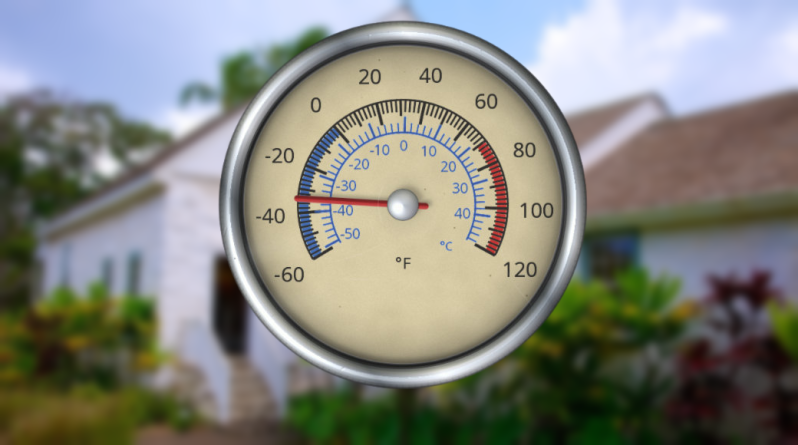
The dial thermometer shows -34 °F
